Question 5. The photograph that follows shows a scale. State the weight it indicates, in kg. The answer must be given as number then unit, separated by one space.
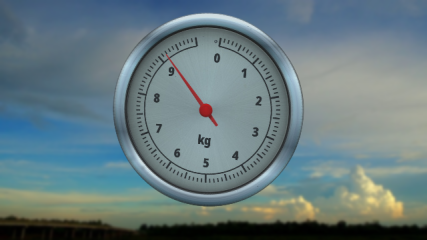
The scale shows 9.2 kg
